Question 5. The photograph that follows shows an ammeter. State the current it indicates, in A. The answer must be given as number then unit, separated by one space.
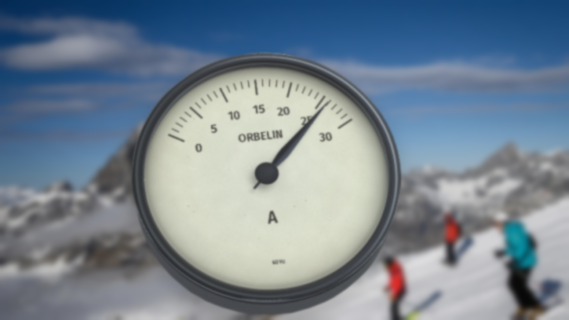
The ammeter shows 26 A
